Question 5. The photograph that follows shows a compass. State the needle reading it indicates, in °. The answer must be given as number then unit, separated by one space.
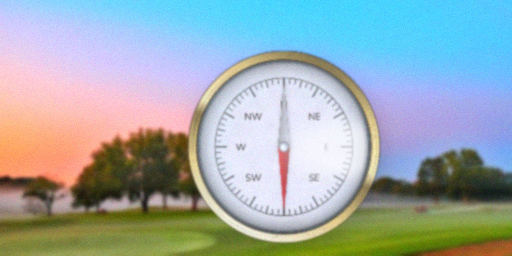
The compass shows 180 °
